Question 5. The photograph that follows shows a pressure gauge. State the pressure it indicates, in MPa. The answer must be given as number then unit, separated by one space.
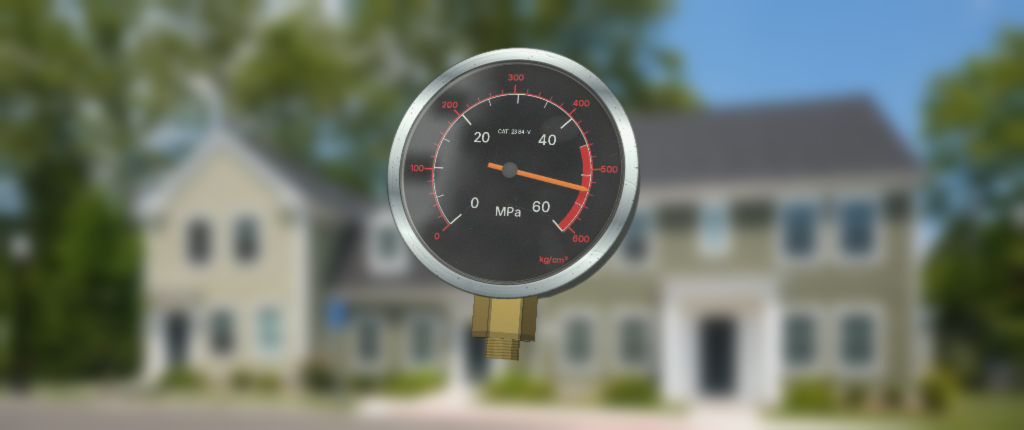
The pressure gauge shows 52.5 MPa
